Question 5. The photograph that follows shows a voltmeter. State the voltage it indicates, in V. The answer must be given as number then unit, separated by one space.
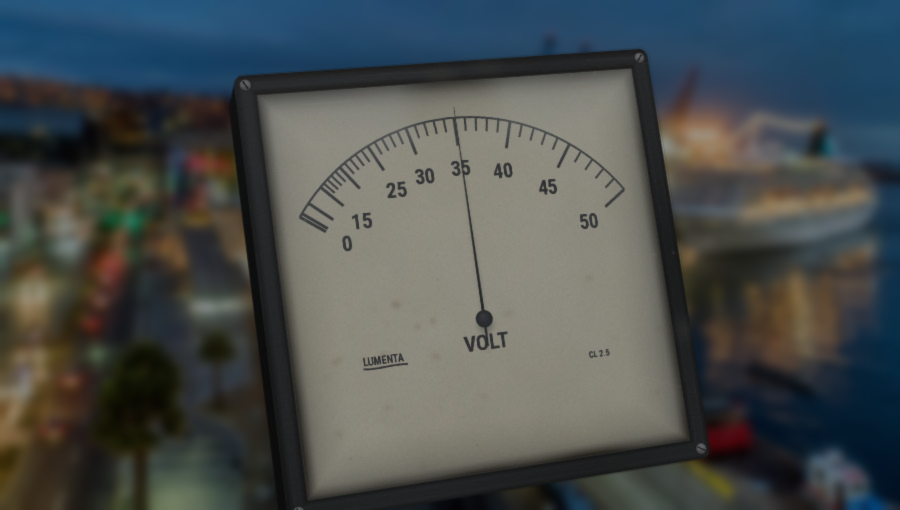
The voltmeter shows 35 V
